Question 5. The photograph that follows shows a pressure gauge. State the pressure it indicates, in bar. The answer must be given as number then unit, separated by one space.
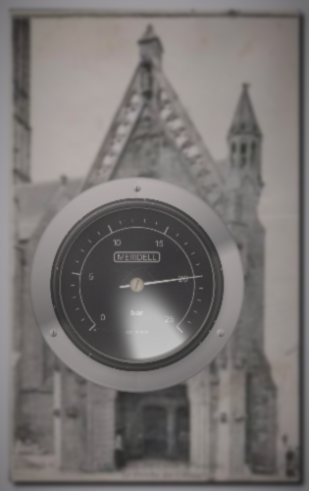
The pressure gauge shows 20 bar
